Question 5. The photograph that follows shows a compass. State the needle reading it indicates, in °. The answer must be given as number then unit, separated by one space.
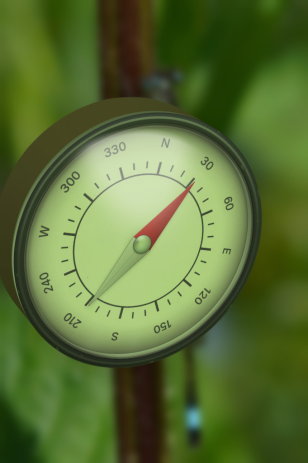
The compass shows 30 °
